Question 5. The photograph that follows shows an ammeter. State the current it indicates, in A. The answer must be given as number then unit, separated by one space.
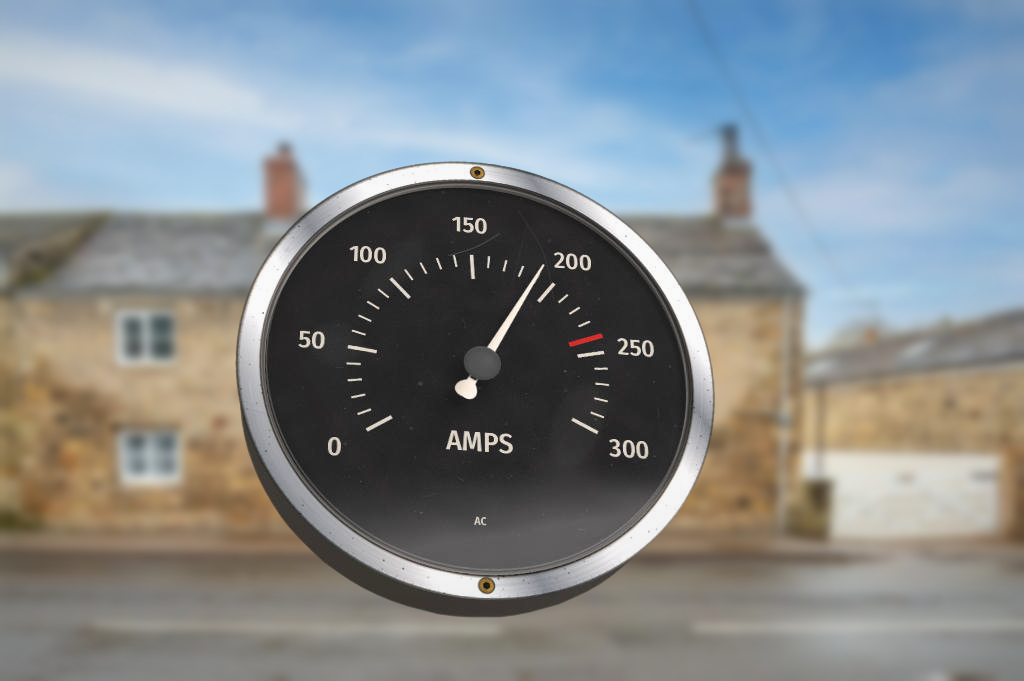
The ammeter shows 190 A
